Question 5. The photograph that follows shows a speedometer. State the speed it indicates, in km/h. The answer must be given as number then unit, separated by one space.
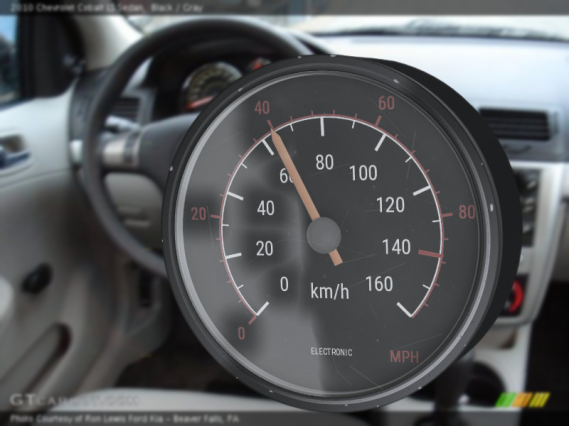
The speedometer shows 65 km/h
